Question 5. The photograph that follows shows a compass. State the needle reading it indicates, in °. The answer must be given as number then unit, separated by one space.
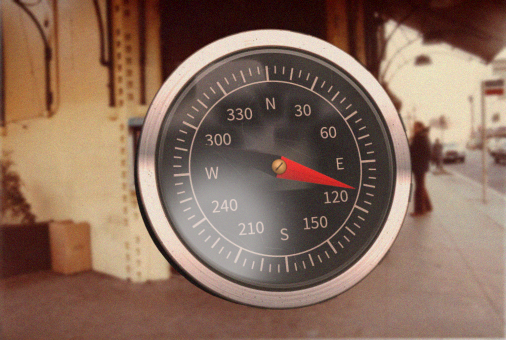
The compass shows 110 °
